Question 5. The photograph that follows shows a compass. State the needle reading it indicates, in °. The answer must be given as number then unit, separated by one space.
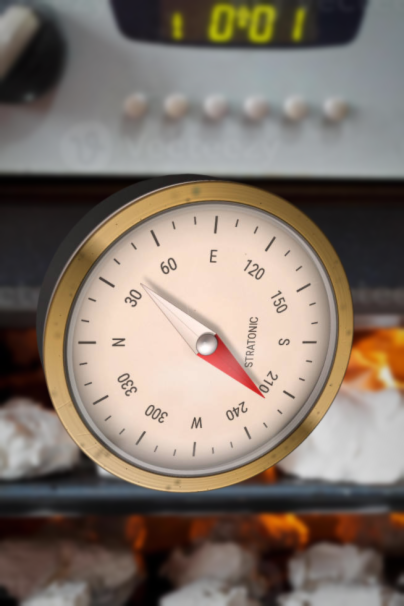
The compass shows 220 °
